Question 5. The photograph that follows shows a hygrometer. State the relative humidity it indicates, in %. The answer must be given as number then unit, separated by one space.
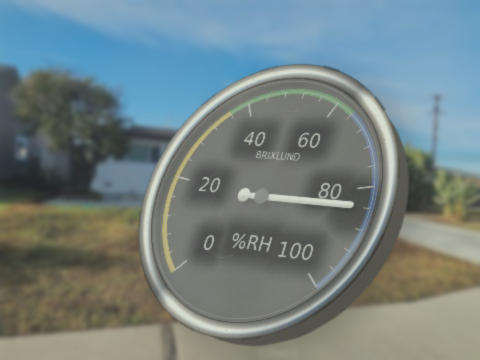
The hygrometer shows 84 %
